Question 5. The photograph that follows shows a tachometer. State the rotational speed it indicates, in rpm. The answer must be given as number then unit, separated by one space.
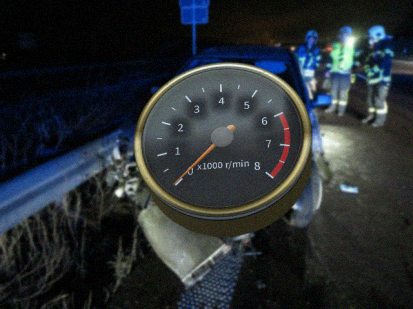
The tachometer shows 0 rpm
